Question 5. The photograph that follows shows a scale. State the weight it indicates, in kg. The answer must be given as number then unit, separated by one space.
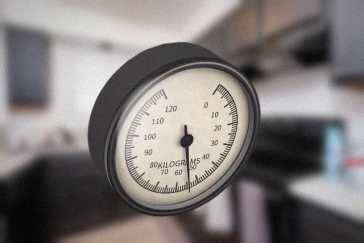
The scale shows 55 kg
